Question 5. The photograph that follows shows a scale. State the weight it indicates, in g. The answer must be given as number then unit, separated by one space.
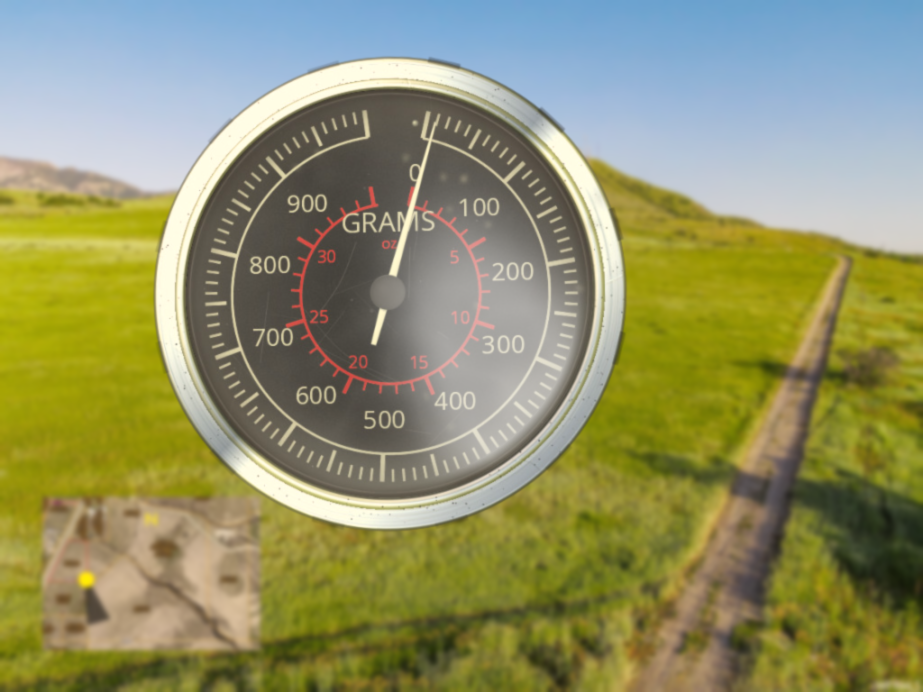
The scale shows 10 g
